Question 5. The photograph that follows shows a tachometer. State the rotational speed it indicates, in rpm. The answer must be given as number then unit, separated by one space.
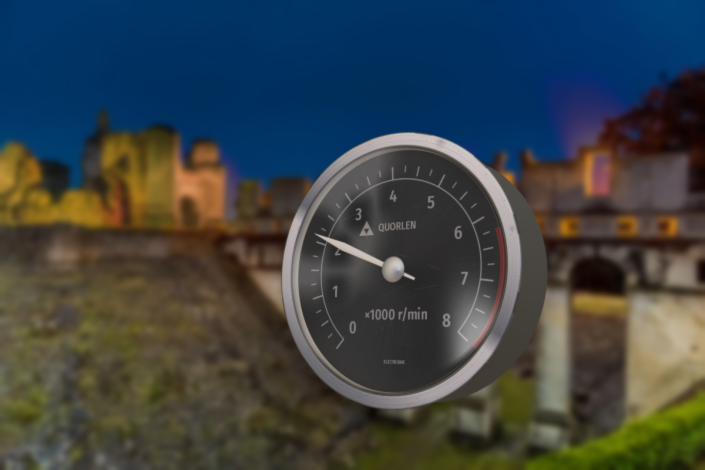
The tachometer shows 2125 rpm
